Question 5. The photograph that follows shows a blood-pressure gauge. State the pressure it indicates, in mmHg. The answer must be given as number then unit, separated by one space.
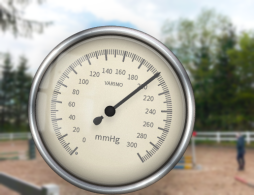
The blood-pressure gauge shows 200 mmHg
